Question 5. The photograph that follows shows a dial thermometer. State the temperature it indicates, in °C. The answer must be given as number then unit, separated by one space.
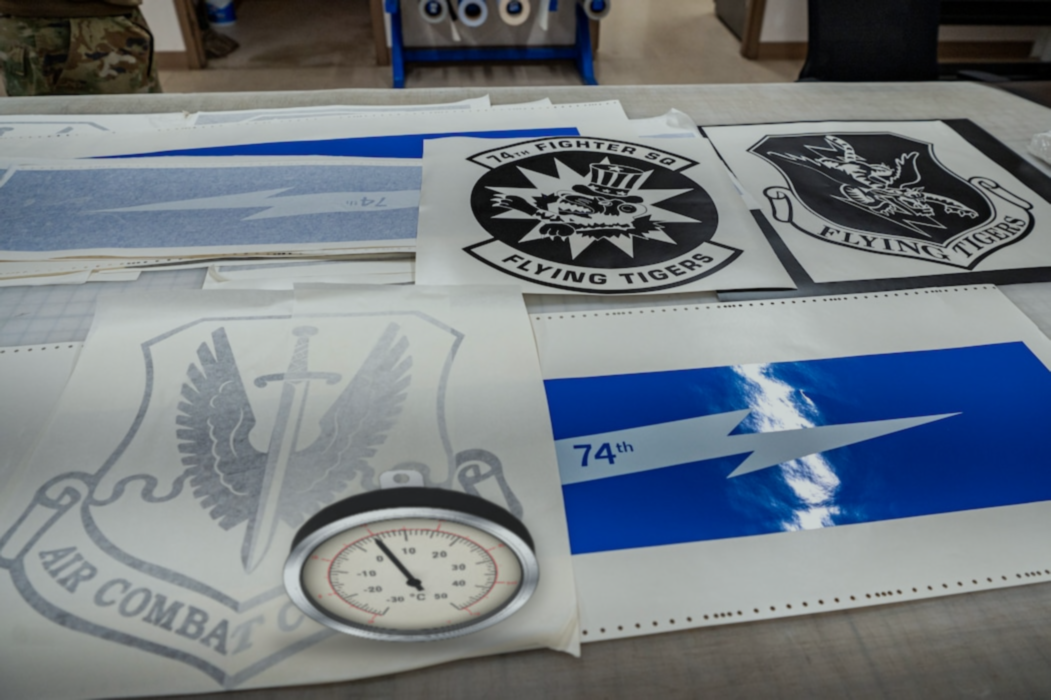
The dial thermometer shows 5 °C
